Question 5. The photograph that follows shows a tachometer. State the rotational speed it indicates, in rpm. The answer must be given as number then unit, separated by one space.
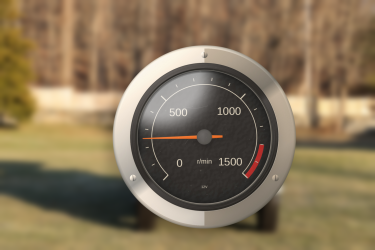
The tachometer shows 250 rpm
